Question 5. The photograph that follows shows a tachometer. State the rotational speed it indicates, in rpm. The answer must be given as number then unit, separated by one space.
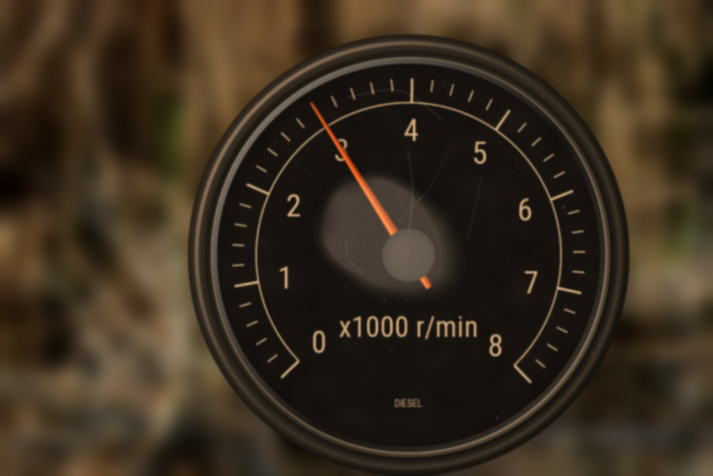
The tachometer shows 3000 rpm
